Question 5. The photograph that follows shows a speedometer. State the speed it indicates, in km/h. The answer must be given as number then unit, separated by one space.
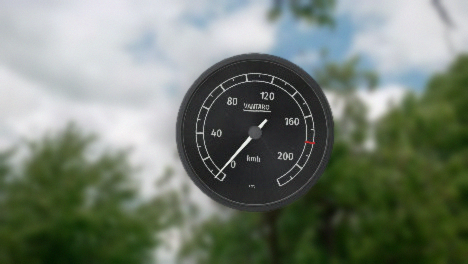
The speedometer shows 5 km/h
